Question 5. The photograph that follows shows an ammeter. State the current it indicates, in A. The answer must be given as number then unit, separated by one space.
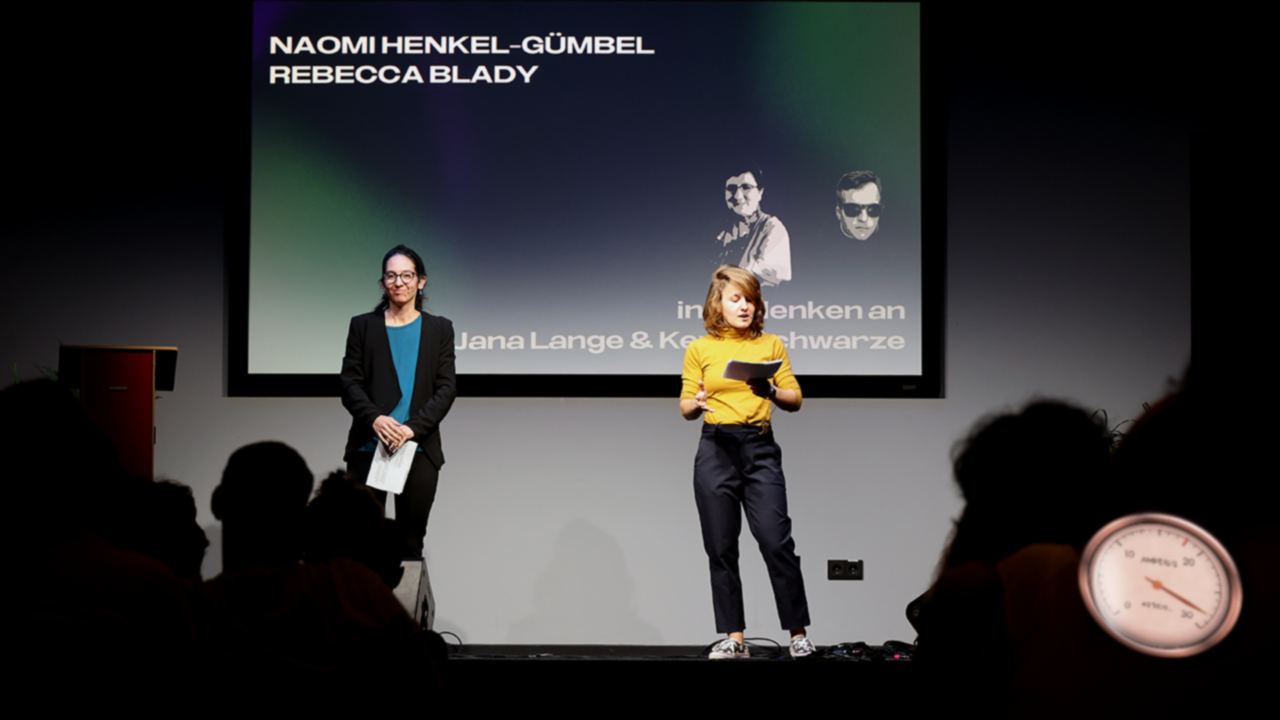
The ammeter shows 28 A
